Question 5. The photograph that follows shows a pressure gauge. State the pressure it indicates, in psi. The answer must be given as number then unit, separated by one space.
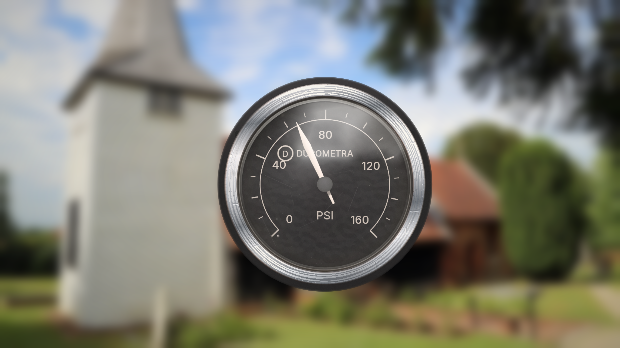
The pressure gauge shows 65 psi
